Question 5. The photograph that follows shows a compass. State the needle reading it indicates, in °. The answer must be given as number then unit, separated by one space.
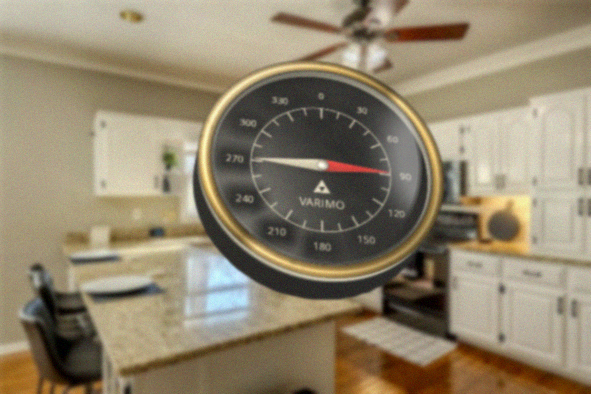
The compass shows 90 °
